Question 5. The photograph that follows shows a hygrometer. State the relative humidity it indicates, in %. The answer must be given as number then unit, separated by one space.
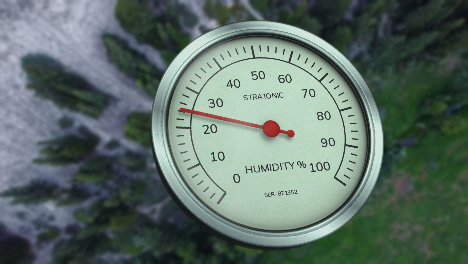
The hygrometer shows 24 %
